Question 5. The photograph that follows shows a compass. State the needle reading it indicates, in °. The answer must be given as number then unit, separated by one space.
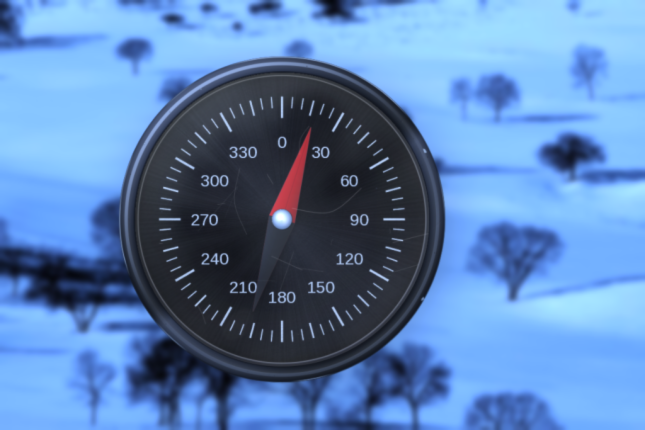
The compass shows 17.5 °
